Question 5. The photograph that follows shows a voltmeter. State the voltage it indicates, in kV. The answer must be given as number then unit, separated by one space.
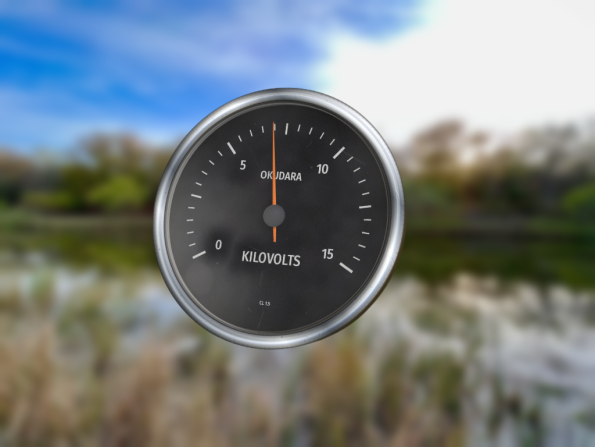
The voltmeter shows 7 kV
